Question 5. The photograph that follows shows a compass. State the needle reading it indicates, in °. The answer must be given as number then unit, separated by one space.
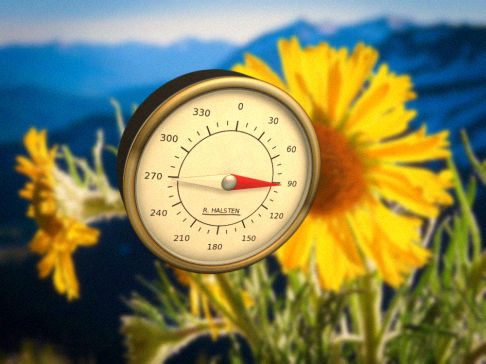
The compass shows 90 °
